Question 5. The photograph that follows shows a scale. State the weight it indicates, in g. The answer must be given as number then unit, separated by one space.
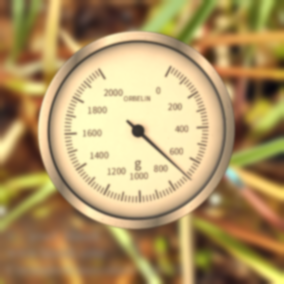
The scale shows 700 g
